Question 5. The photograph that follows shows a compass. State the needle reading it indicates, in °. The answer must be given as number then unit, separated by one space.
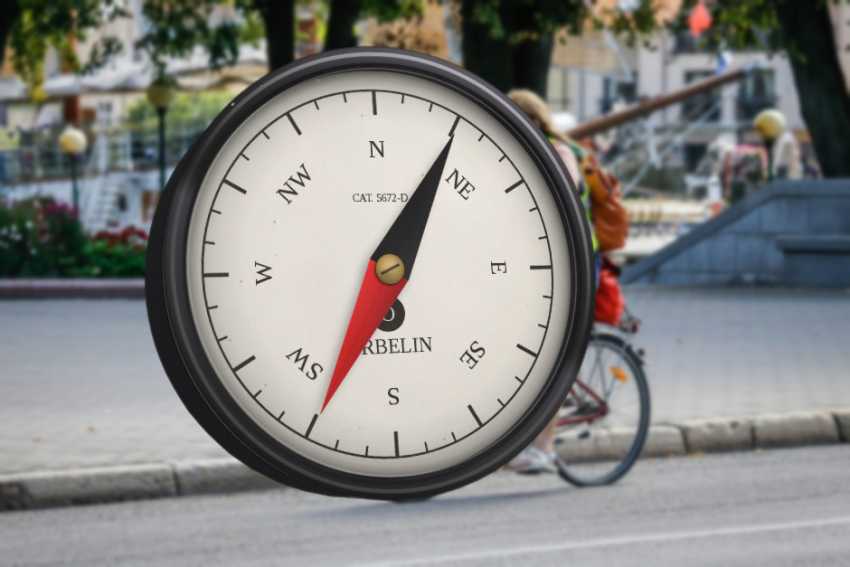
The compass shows 210 °
